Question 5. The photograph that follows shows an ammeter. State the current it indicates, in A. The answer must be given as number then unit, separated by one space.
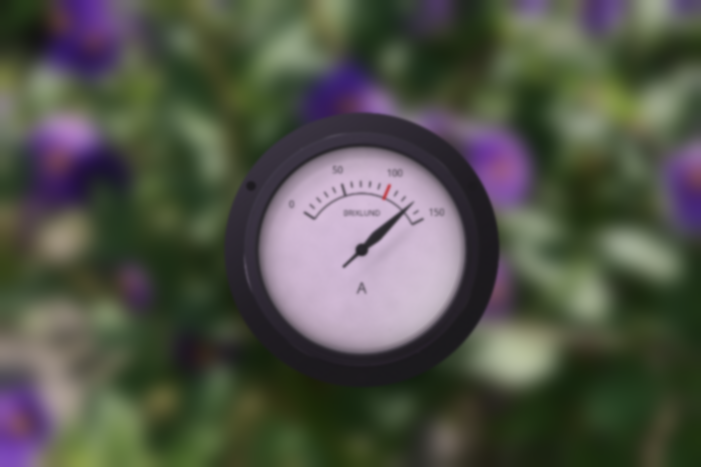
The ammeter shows 130 A
